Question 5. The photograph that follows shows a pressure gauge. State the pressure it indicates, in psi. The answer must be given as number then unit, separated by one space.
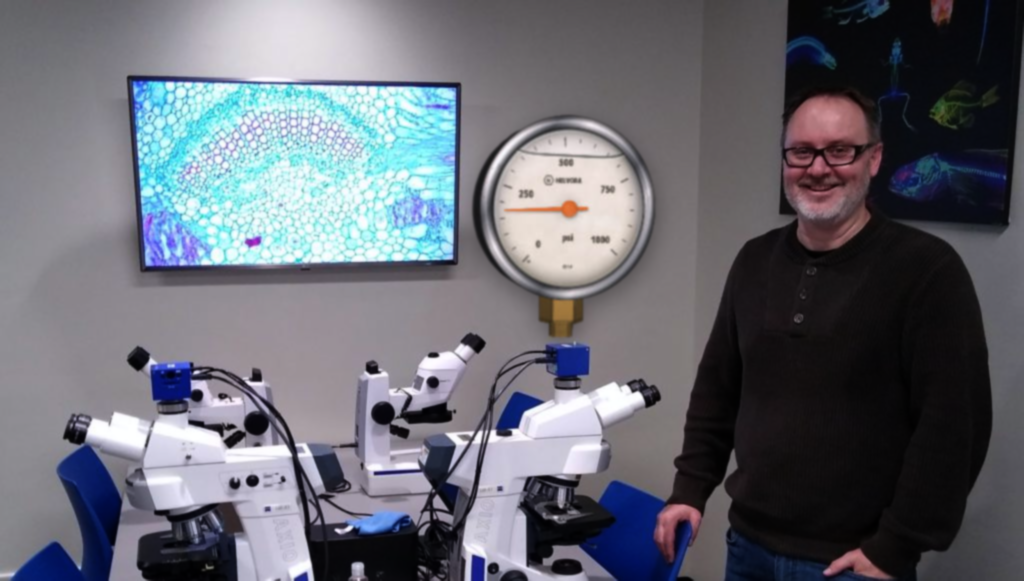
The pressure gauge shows 175 psi
